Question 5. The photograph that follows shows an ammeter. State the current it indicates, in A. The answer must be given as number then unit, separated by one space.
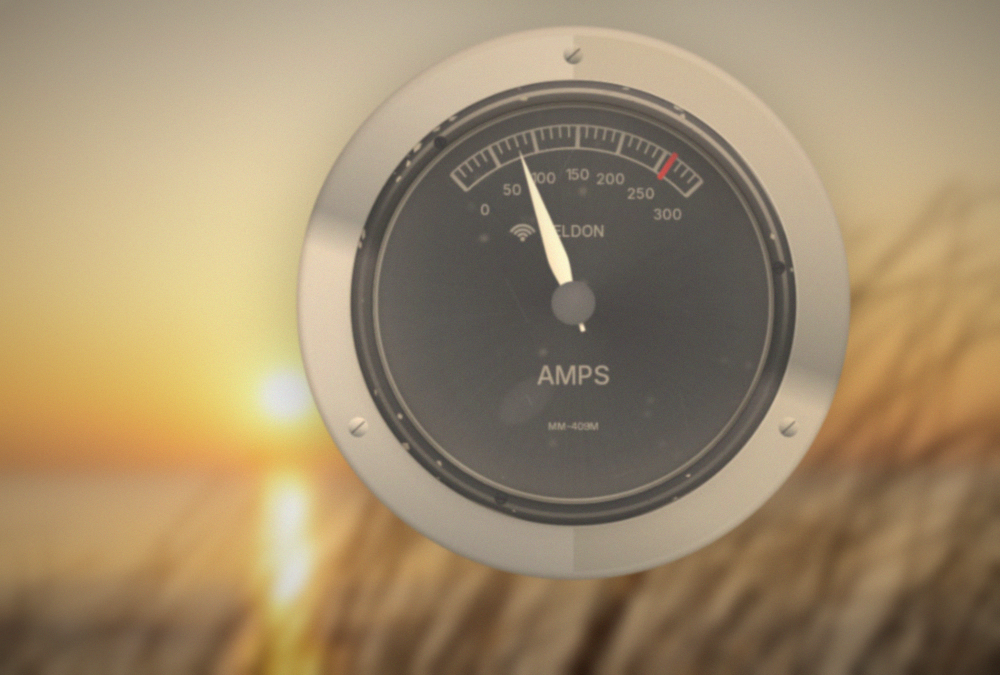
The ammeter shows 80 A
